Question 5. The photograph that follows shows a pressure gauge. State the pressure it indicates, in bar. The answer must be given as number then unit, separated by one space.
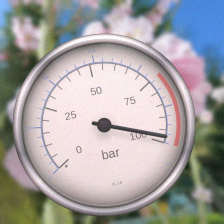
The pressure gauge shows 97.5 bar
